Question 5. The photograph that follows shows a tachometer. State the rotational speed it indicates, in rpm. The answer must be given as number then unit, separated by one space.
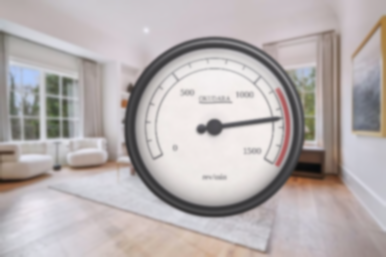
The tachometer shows 1250 rpm
